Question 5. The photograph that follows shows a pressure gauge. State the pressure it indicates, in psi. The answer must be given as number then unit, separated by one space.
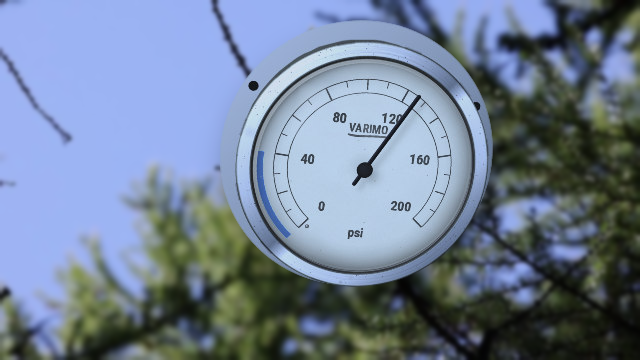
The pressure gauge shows 125 psi
